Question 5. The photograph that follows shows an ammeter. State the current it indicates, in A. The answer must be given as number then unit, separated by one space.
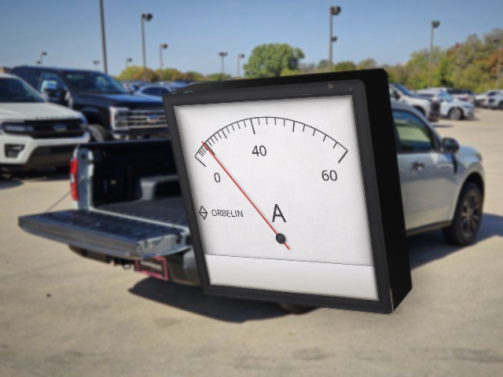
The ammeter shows 20 A
